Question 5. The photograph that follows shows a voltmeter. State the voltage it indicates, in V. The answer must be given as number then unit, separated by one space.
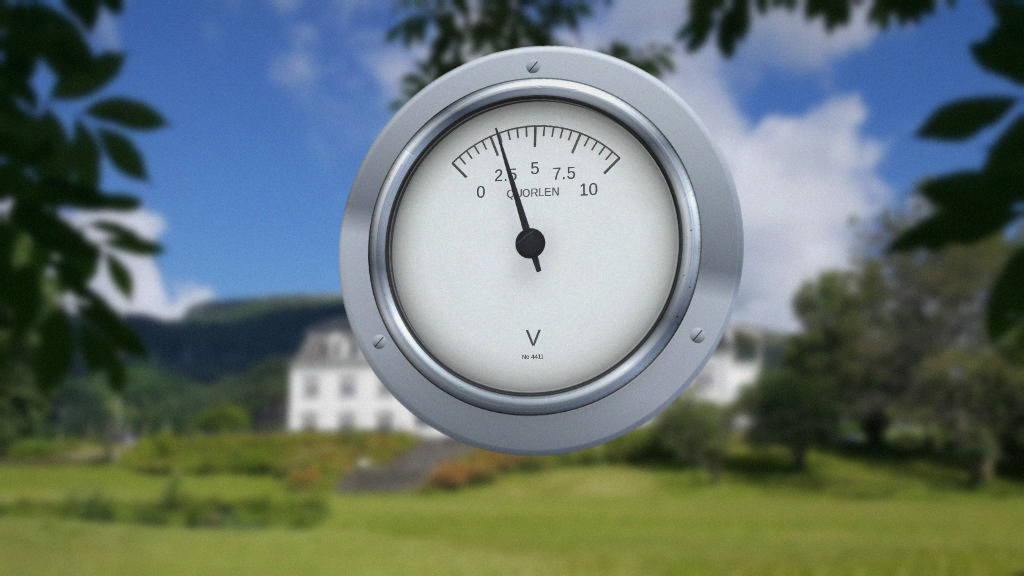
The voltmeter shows 3 V
